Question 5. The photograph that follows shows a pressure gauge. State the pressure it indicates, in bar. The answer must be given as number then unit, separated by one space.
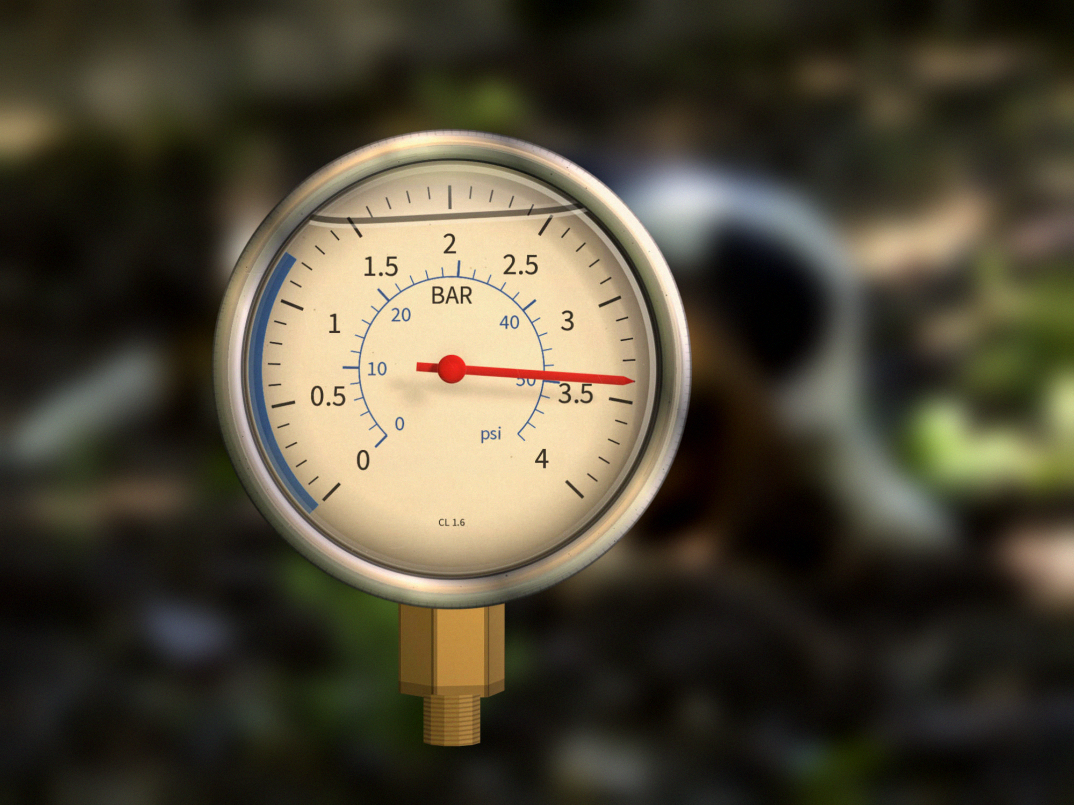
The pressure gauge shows 3.4 bar
